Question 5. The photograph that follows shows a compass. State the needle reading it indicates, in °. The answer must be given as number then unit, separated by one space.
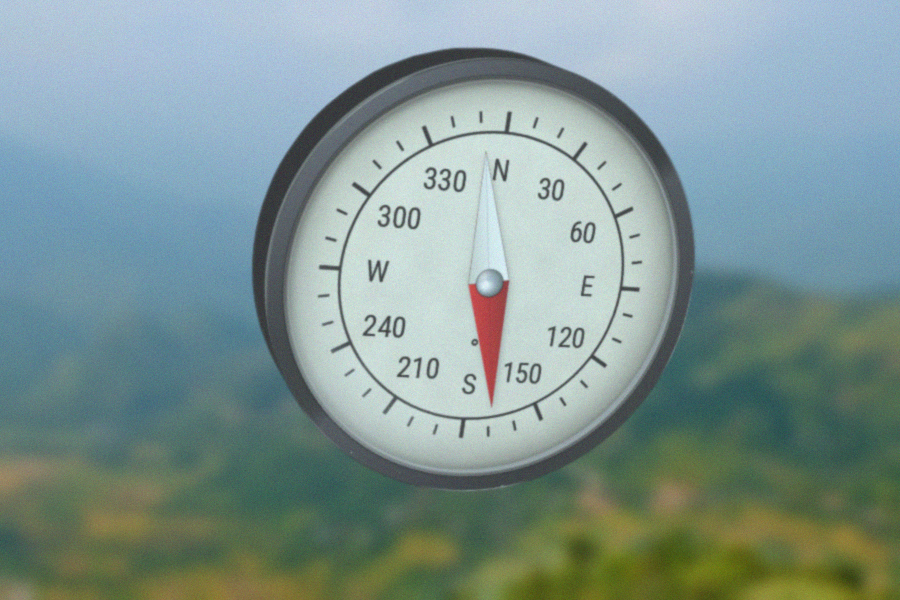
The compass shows 170 °
